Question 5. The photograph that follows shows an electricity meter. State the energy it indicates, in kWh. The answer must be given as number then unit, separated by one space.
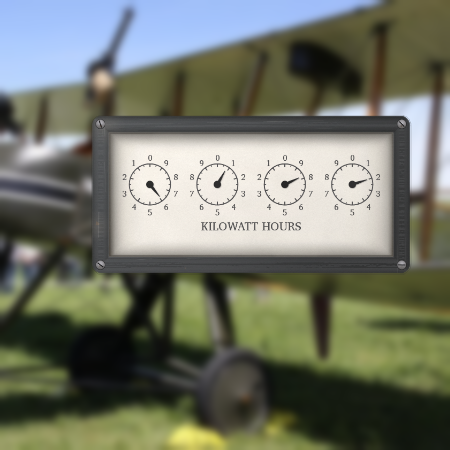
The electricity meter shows 6082 kWh
